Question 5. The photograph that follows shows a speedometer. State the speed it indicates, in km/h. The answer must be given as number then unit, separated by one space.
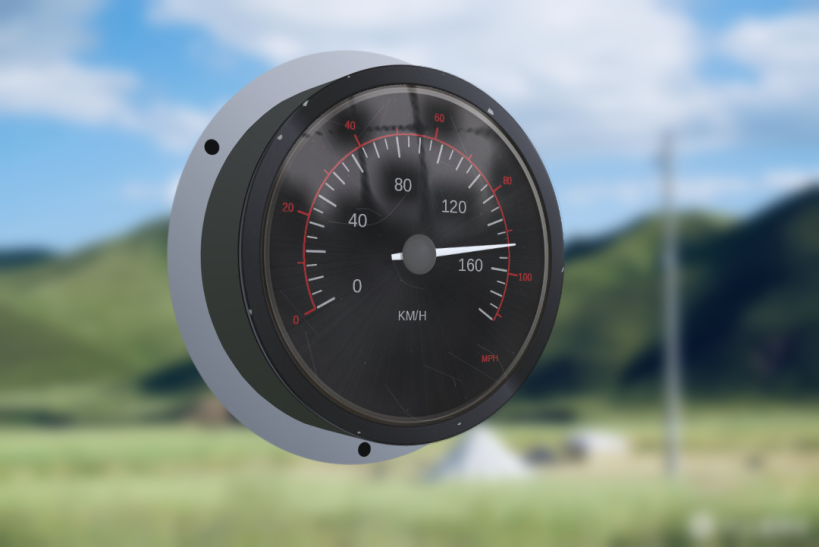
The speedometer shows 150 km/h
